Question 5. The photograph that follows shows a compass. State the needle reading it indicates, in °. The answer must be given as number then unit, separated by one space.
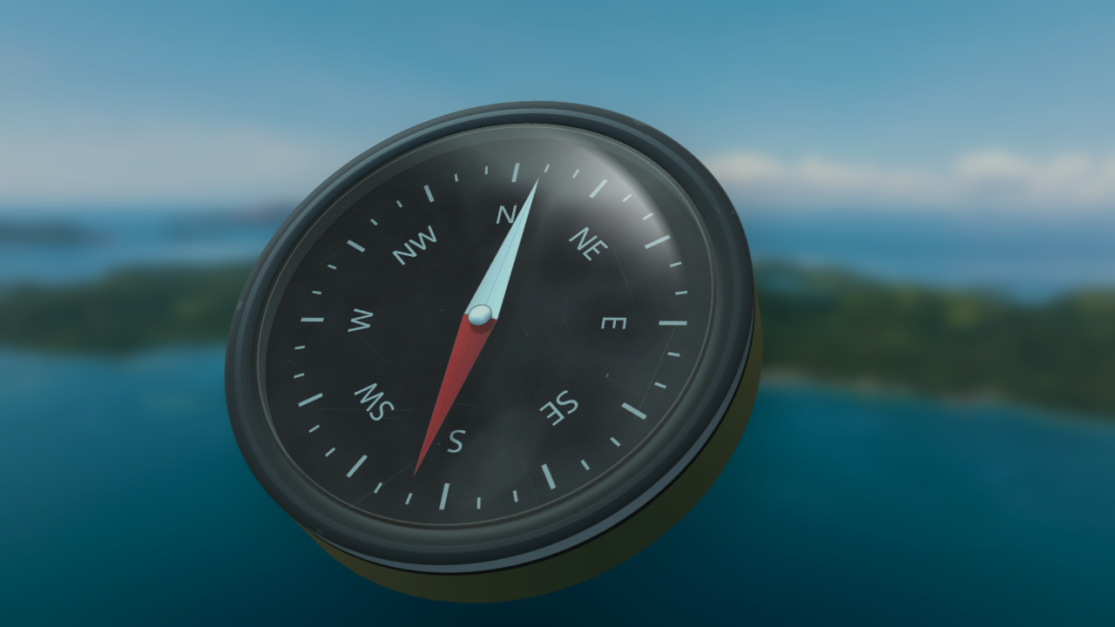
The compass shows 190 °
